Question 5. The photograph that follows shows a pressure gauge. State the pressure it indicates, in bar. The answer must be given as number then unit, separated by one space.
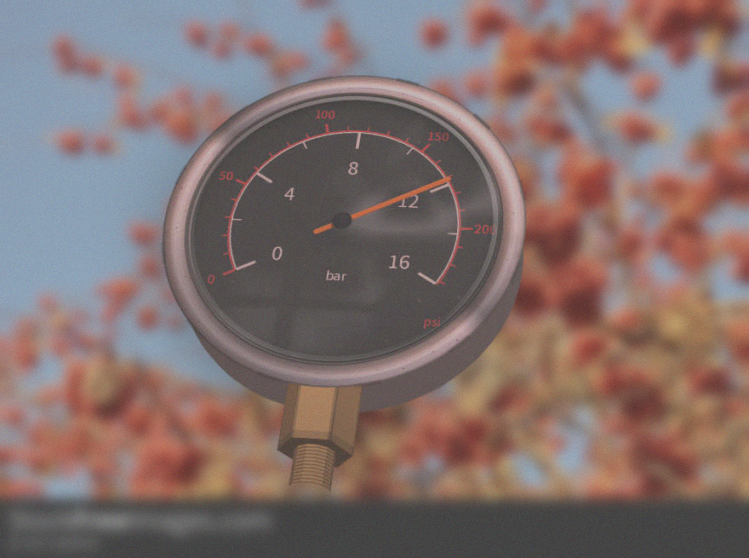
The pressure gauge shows 12 bar
